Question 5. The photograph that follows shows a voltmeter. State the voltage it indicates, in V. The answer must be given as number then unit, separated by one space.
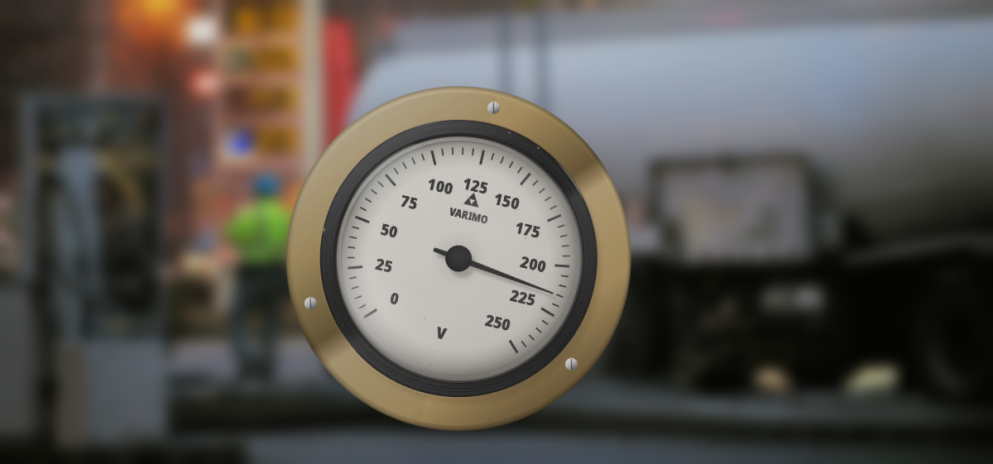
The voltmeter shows 215 V
